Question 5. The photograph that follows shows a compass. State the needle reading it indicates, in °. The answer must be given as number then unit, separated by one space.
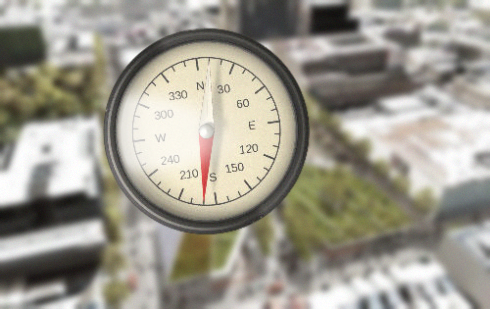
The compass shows 190 °
